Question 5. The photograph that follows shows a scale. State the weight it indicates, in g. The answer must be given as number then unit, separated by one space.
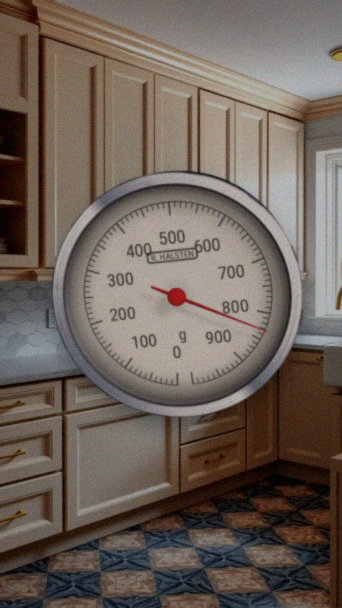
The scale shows 830 g
